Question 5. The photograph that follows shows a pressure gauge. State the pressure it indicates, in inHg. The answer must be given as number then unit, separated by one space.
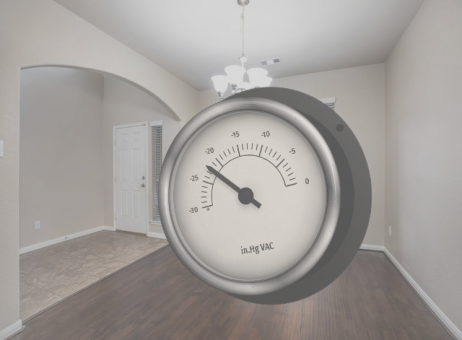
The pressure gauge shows -22 inHg
